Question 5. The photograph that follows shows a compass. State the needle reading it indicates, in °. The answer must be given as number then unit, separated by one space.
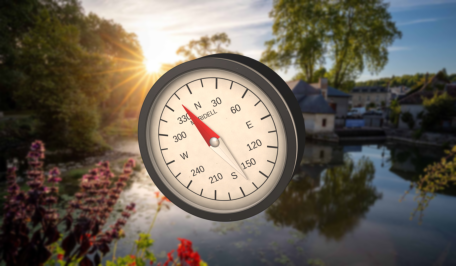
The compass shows 345 °
